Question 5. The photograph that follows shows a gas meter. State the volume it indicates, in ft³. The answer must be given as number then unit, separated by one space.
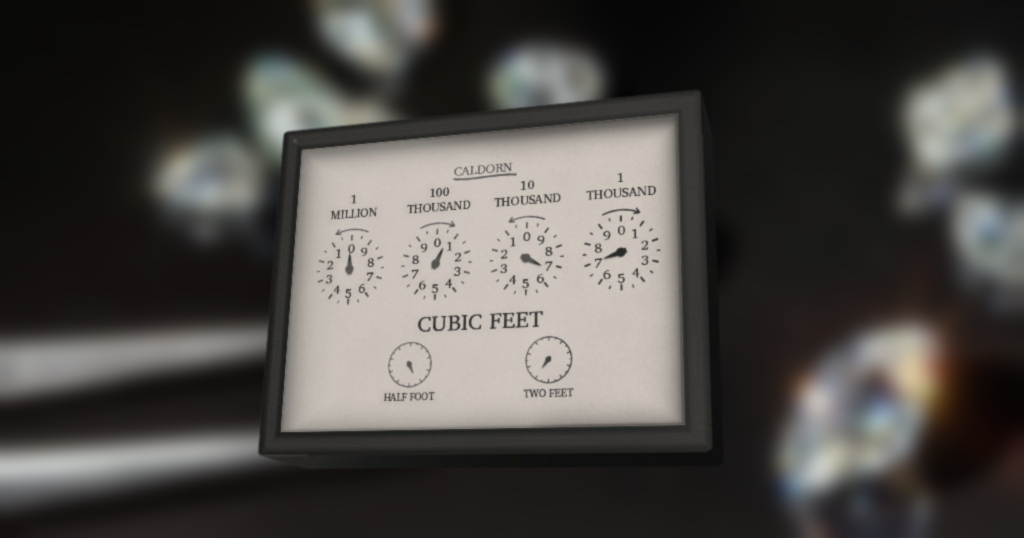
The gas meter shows 6700 ft³
